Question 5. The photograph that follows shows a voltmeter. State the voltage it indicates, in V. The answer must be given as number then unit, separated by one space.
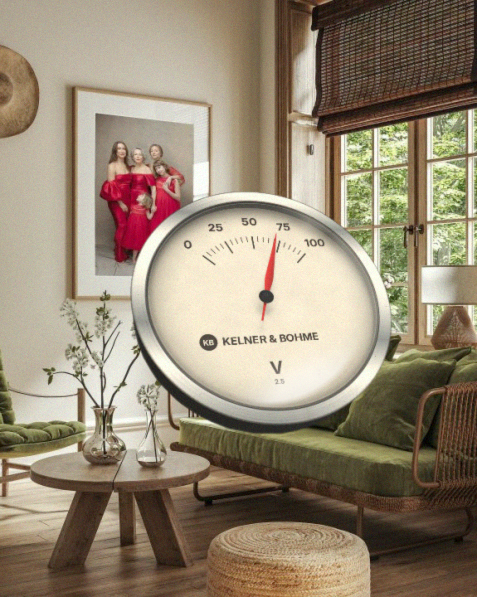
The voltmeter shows 70 V
